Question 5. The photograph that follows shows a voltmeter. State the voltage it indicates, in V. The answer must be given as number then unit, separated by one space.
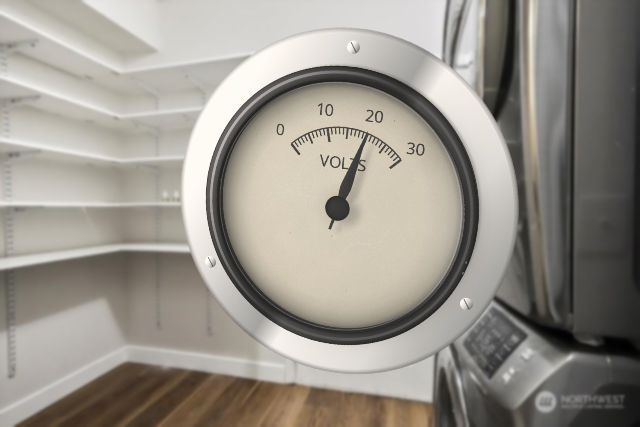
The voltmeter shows 20 V
